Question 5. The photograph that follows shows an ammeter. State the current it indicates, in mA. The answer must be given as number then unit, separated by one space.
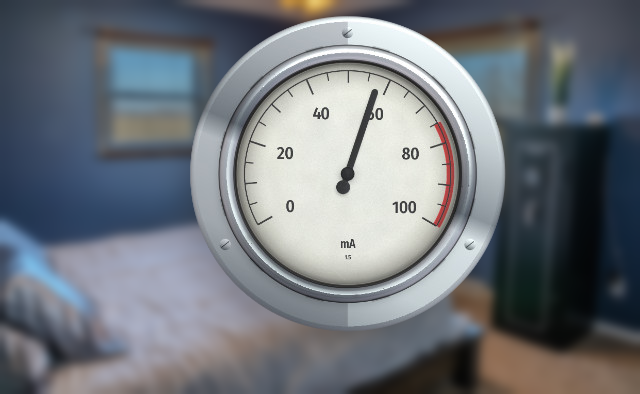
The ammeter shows 57.5 mA
